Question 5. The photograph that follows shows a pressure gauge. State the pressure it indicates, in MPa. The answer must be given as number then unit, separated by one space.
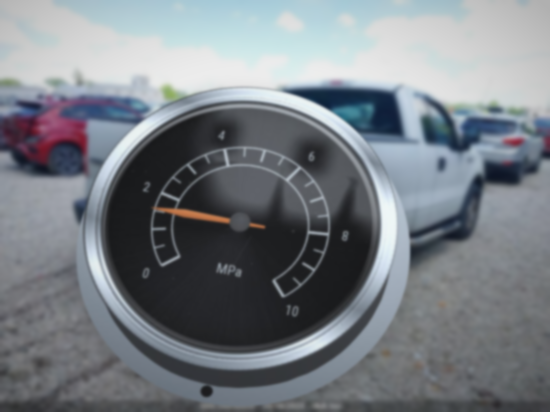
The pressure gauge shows 1.5 MPa
